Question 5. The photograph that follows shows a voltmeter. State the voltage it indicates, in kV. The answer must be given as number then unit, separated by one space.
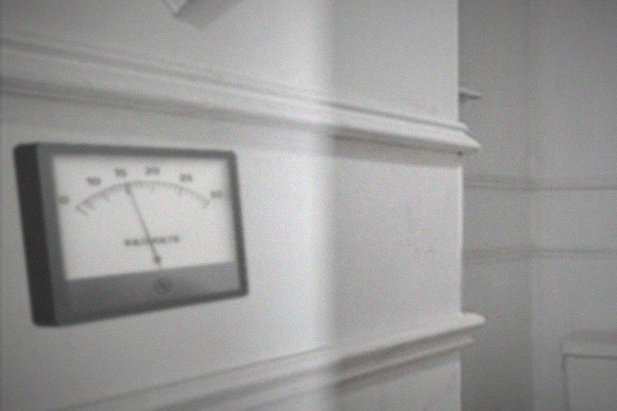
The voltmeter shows 15 kV
